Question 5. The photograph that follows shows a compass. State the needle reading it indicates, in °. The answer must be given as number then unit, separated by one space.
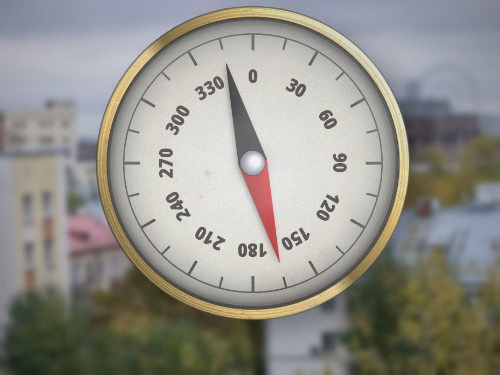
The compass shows 165 °
